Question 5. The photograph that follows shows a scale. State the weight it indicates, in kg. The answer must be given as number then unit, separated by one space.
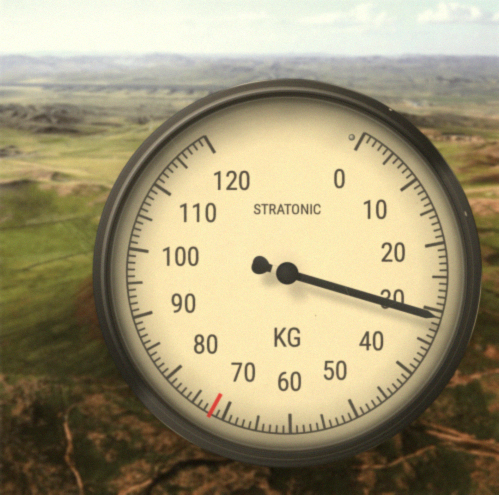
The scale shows 31 kg
